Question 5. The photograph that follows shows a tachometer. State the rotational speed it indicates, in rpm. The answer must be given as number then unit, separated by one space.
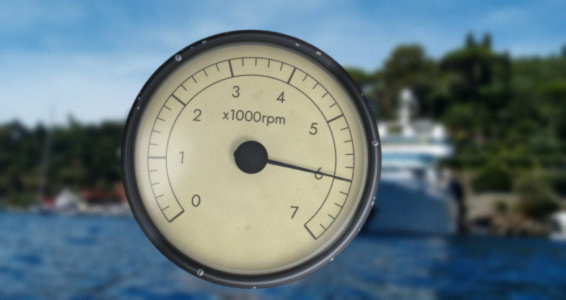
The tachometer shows 6000 rpm
